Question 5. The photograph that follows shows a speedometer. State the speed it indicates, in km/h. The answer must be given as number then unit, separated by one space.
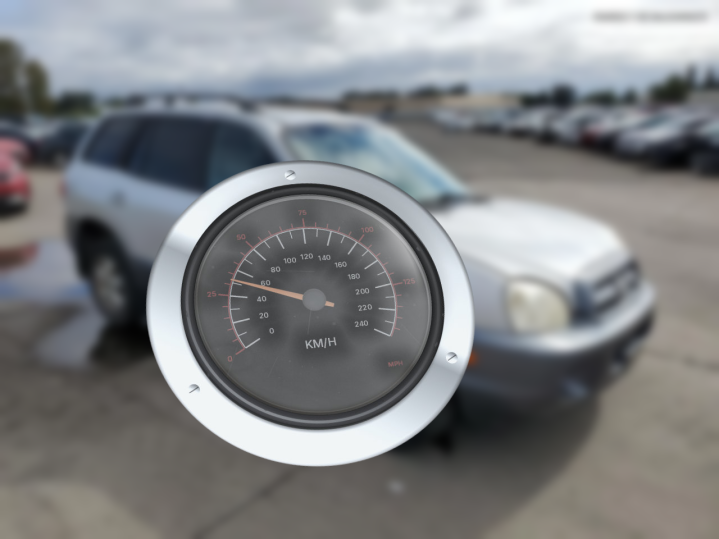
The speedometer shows 50 km/h
